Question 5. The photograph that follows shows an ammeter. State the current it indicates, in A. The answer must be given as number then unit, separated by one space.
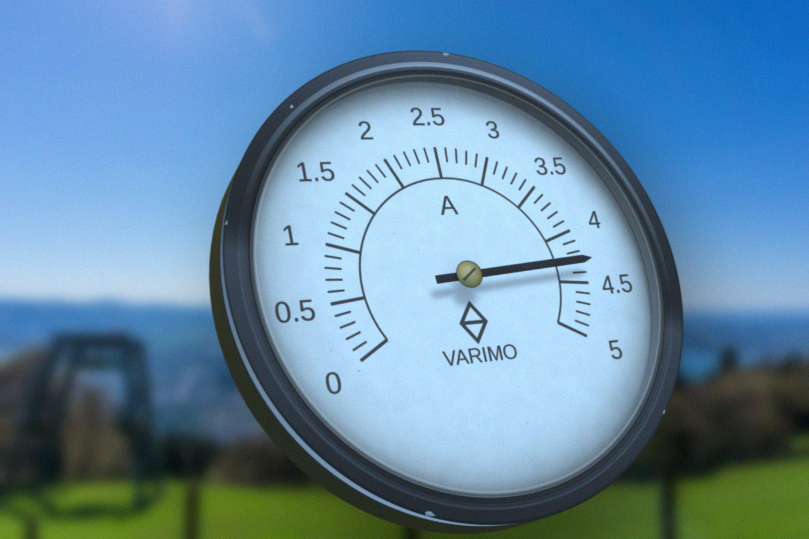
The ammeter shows 4.3 A
